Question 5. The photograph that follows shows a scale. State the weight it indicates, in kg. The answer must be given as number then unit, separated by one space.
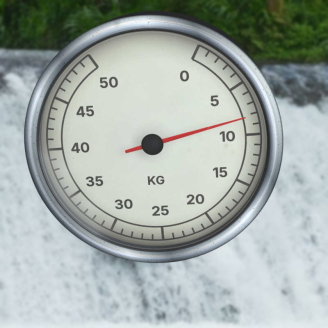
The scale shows 8 kg
